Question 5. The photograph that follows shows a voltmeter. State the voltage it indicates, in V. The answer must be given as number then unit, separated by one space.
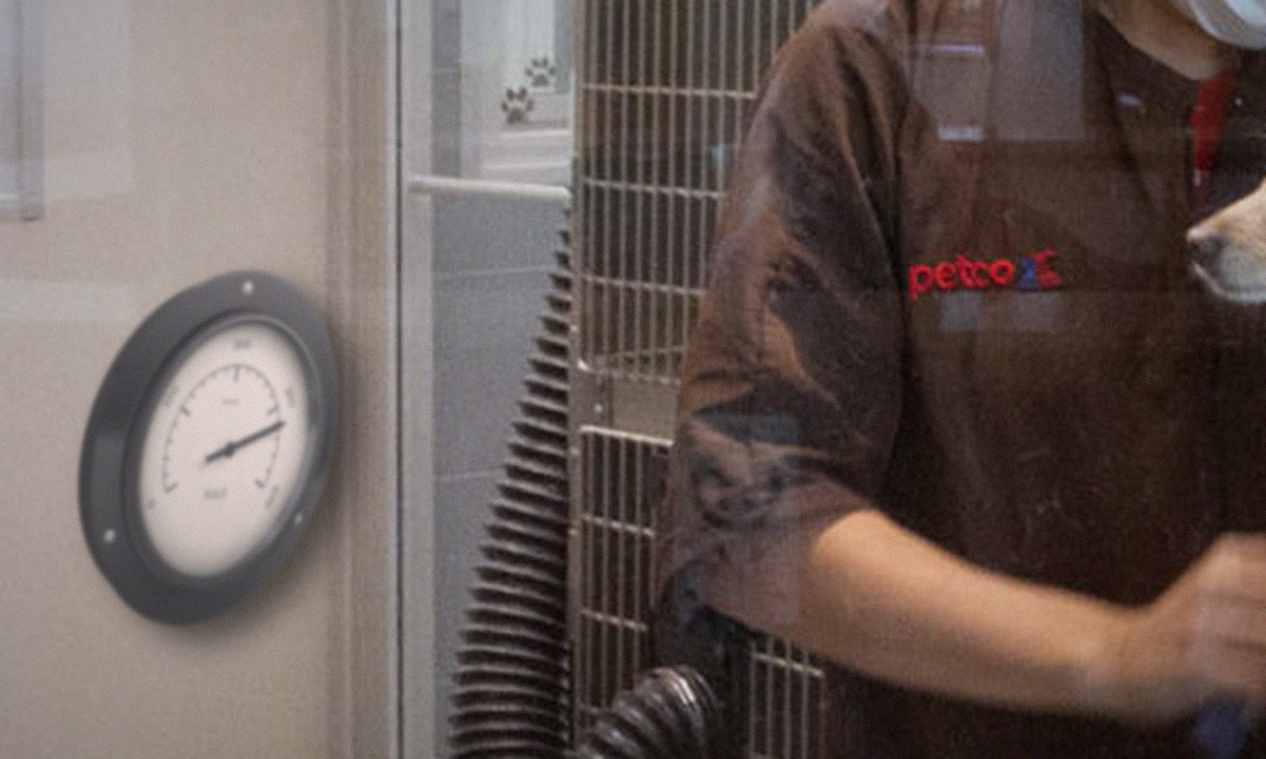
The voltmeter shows 320 V
